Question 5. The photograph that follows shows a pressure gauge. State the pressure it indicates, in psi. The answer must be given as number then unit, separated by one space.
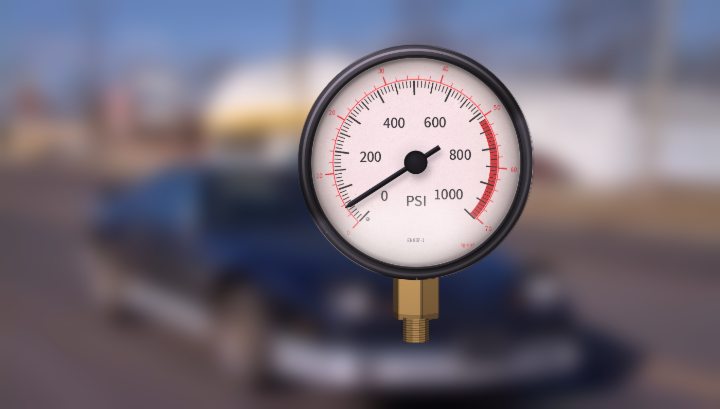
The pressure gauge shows 50 psi
